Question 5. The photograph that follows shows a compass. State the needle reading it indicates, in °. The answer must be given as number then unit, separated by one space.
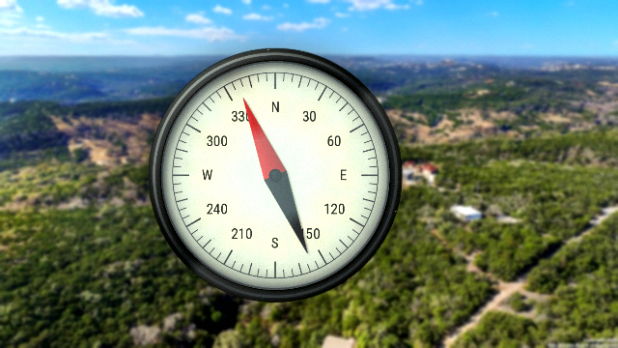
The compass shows 337.5 °
